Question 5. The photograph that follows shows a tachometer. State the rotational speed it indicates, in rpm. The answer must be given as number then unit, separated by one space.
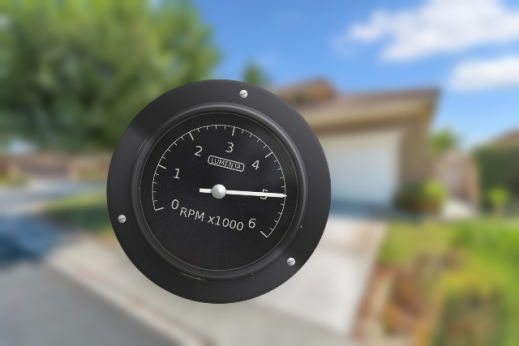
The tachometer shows 5000 rpm
